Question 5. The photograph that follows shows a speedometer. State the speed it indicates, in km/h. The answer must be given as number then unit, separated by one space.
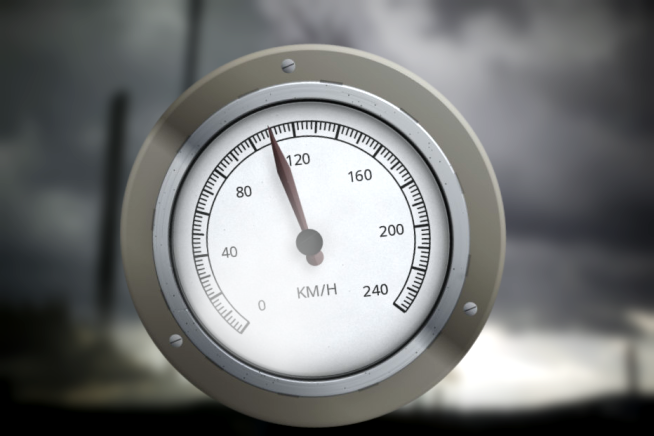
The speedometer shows 110 km/h
